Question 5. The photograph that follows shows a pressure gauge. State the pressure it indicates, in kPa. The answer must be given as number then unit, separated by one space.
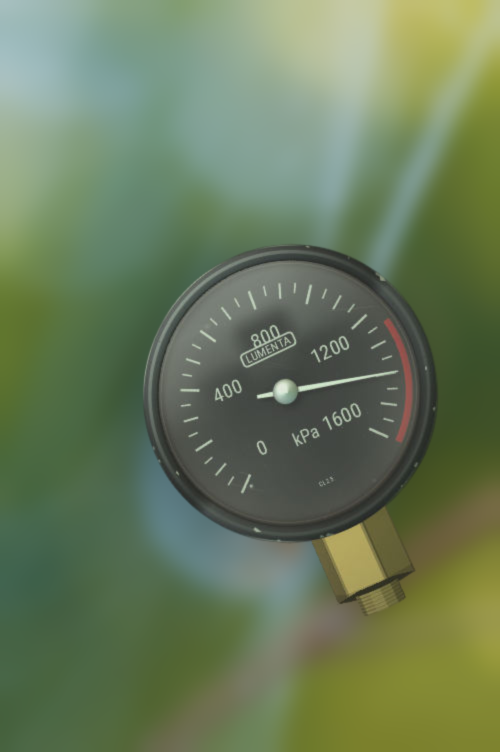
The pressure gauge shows 1400 kPa
